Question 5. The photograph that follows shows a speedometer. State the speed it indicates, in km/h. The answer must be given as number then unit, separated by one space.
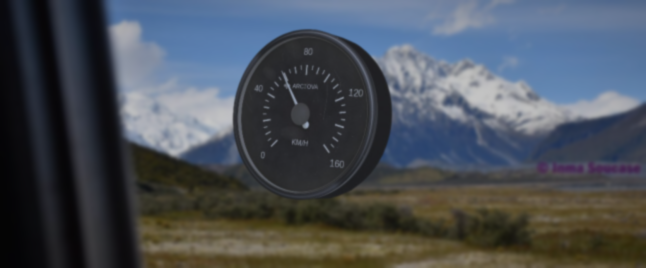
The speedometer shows 60 km/h
